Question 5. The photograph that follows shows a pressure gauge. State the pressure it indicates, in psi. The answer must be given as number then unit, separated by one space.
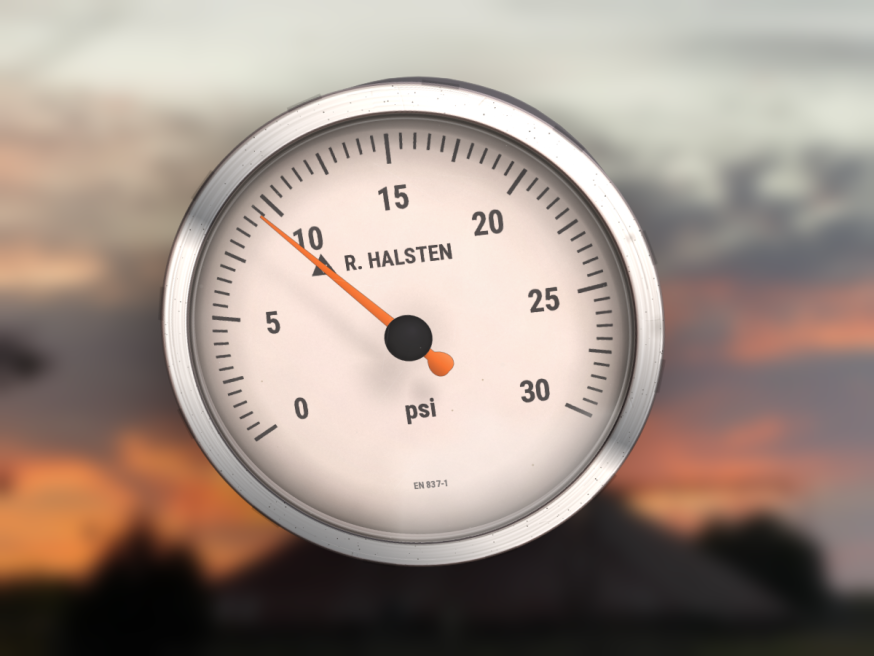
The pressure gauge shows 9.5 psi
